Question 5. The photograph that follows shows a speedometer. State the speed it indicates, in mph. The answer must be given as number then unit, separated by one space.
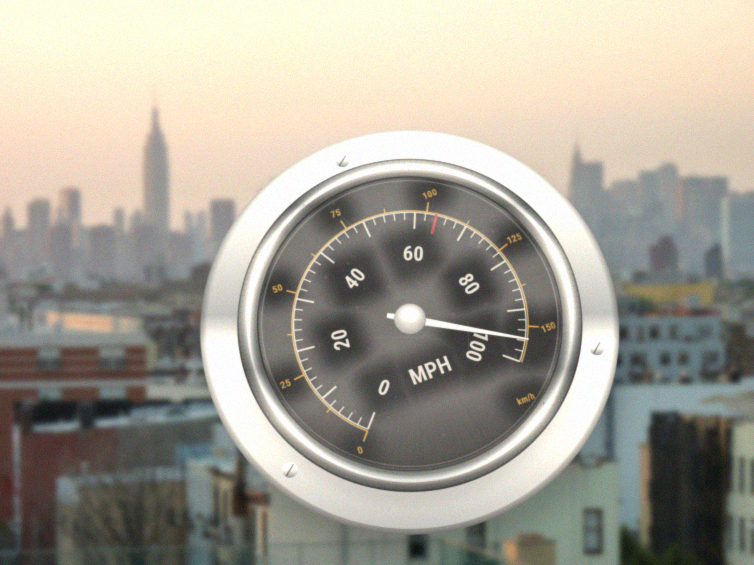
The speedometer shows 96 mph
